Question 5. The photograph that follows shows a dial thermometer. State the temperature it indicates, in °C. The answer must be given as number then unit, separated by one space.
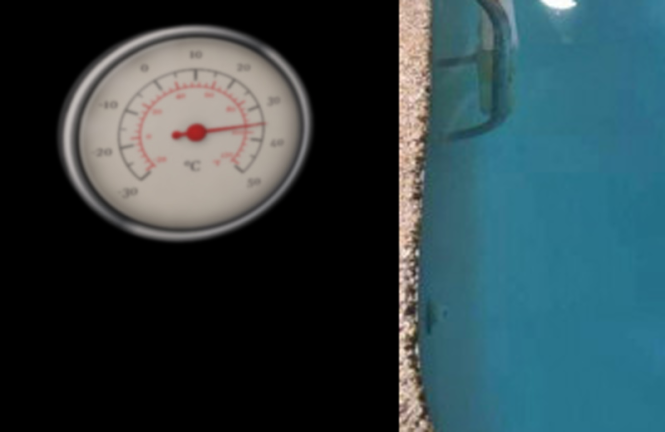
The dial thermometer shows 35 °C
